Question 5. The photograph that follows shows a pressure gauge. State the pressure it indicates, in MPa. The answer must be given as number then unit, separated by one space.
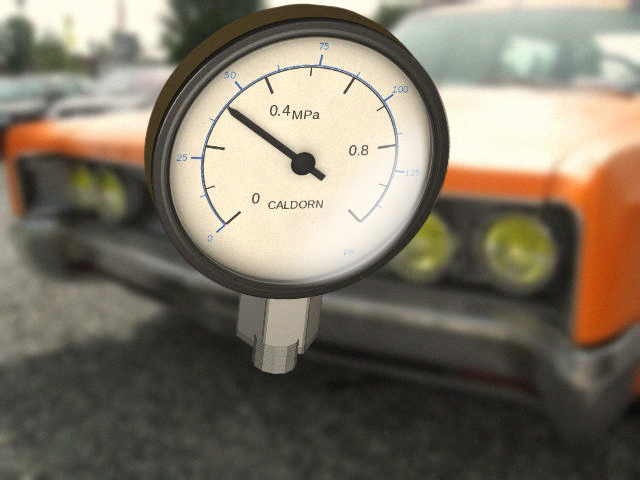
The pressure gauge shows 0.3 MPa
